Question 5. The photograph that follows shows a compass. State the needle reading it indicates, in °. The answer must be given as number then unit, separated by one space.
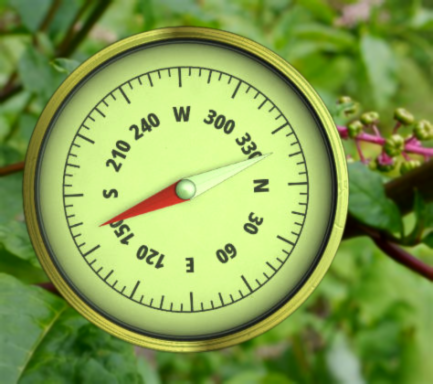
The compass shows 160 °
